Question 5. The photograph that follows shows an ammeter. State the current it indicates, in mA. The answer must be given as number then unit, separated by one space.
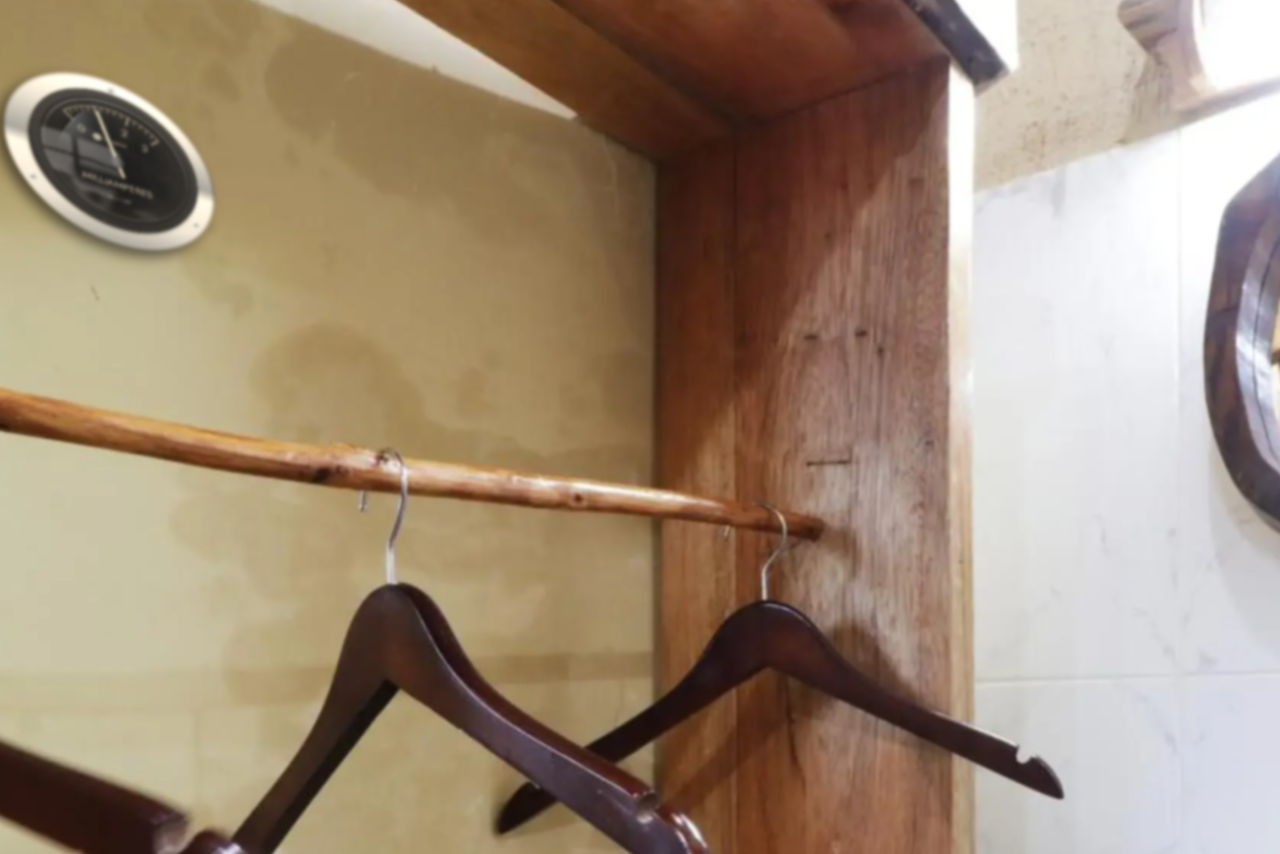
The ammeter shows 1 mA
